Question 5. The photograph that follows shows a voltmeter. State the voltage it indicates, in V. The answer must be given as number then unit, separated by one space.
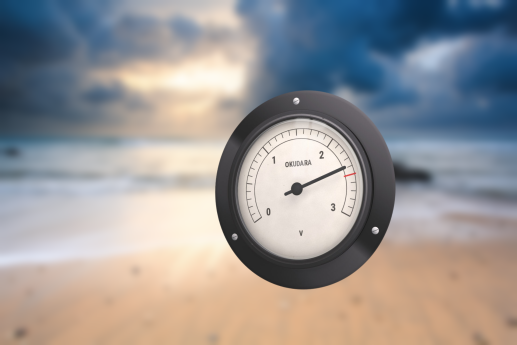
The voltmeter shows 2.4 V
